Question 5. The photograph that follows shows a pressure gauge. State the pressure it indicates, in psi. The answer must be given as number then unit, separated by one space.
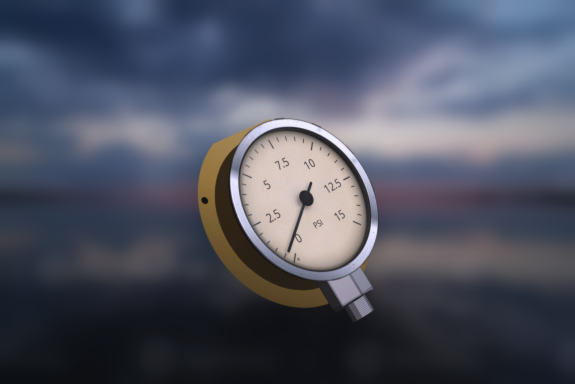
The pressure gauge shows 0.5 psi
